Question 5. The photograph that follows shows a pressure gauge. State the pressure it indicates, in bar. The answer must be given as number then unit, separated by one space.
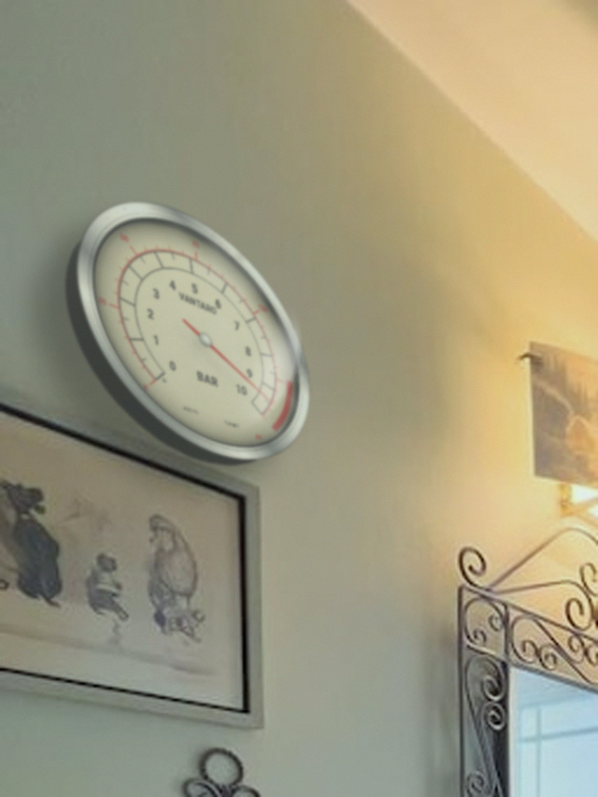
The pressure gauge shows 9.5 bar
